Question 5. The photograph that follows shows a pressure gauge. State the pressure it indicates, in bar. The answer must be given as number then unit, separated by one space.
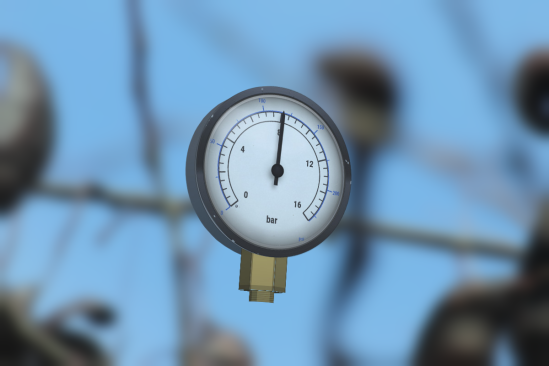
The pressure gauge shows 8 bar
